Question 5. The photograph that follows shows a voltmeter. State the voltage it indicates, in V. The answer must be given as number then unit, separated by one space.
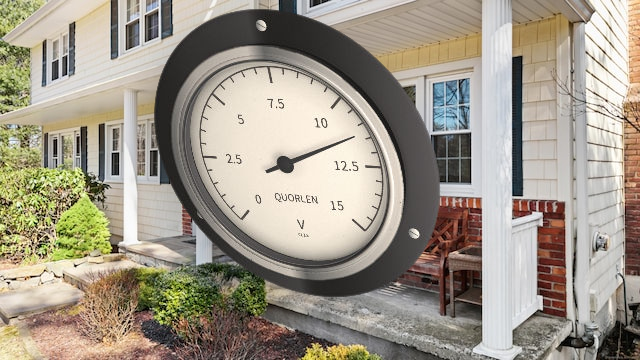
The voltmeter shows 11.25 V
